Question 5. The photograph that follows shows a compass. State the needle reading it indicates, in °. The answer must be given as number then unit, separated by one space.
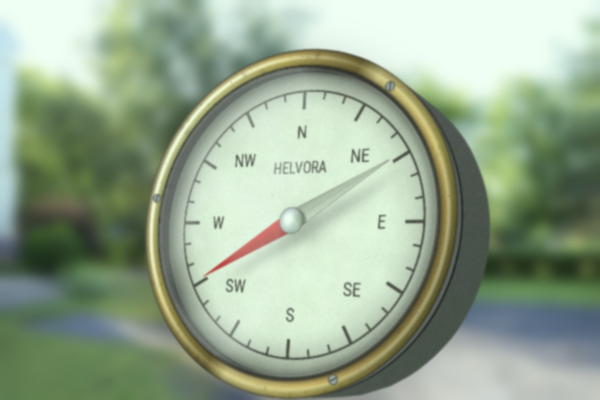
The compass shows 240 °
